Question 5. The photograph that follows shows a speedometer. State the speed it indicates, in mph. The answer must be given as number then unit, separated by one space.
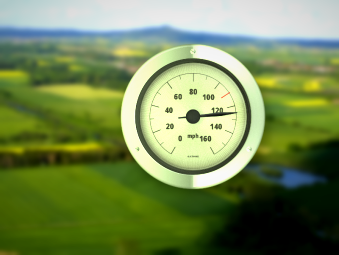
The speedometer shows 125 mph
